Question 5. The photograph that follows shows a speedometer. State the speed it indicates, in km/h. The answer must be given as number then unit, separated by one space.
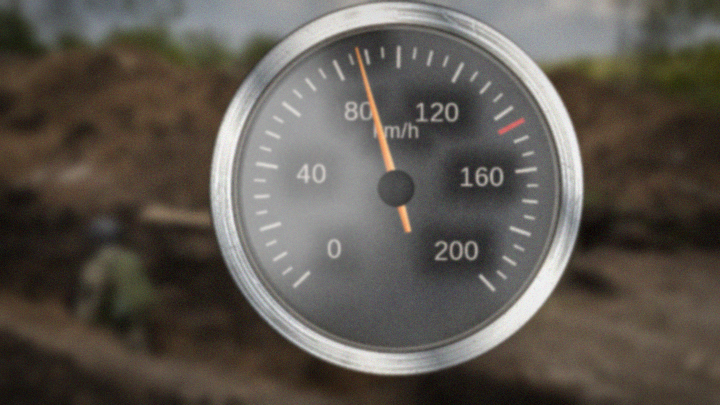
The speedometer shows 87.5 km/h
